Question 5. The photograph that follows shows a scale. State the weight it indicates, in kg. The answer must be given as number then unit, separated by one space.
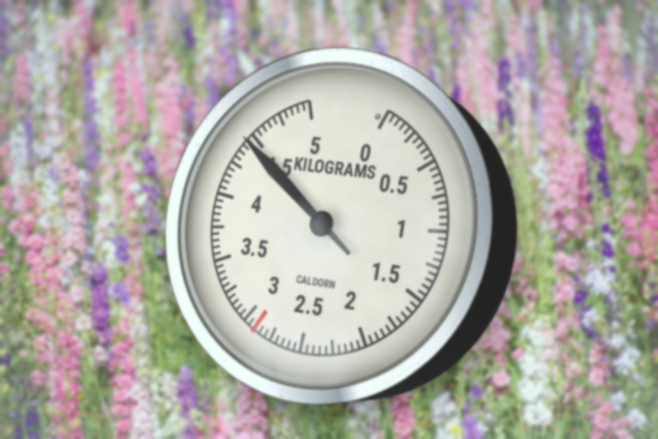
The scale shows 4.45 kg
